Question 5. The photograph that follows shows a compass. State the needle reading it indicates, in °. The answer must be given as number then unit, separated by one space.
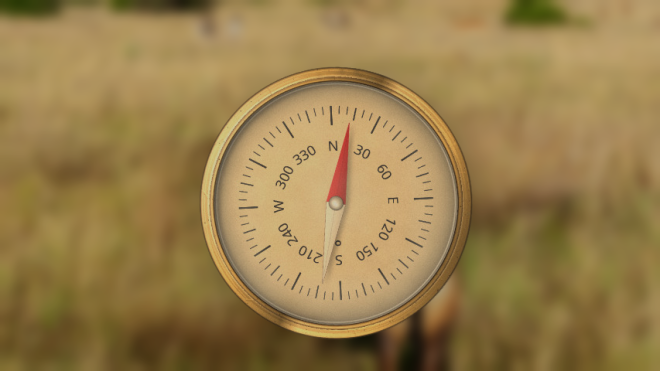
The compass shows 12.5 °
